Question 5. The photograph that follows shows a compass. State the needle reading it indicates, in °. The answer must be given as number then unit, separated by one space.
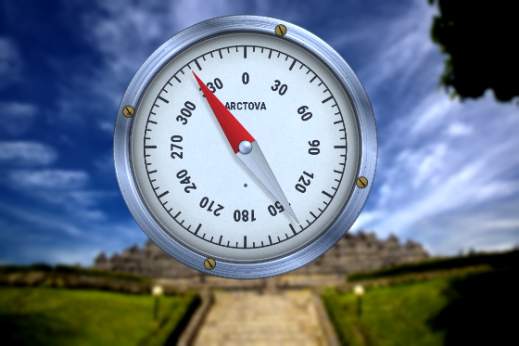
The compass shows 325 °
